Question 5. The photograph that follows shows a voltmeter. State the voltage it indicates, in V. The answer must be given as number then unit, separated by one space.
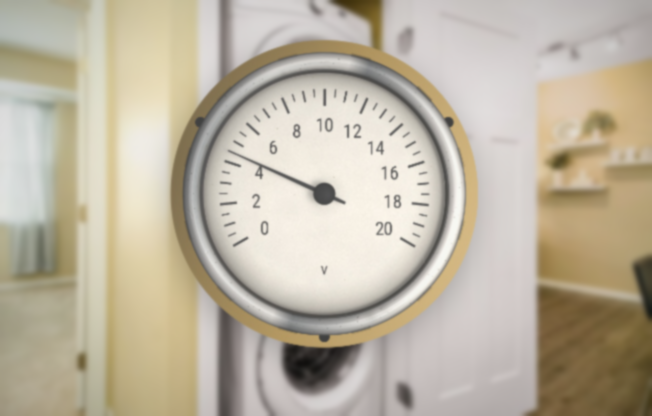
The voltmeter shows 4.5 V
